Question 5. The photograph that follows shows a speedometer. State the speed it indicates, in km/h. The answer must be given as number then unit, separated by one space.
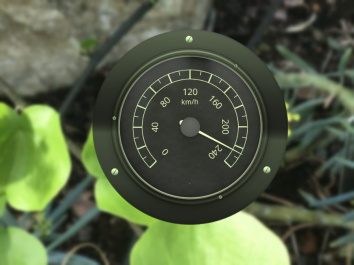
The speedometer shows 225 km/h
